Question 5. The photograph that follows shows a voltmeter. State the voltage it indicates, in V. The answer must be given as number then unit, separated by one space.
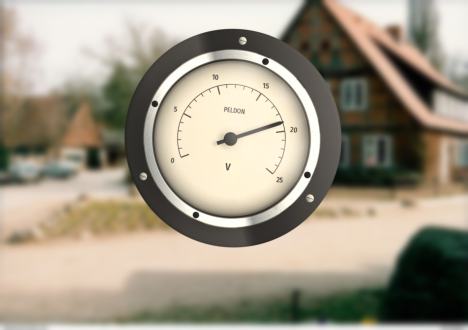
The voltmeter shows 19 V
